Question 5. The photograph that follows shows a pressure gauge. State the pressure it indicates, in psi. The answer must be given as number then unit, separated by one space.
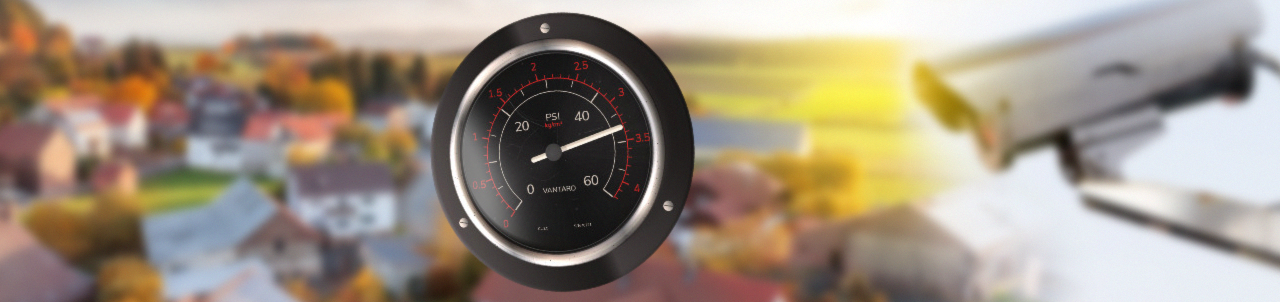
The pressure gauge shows 47.5 psi
